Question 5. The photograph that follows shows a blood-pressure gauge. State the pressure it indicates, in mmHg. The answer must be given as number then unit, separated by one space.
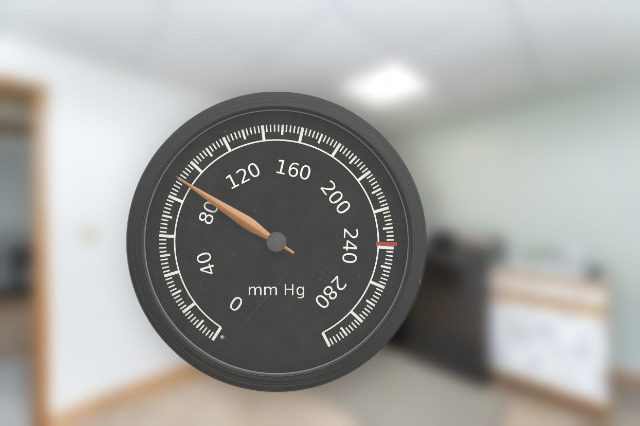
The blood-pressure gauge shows 90 mmHg
